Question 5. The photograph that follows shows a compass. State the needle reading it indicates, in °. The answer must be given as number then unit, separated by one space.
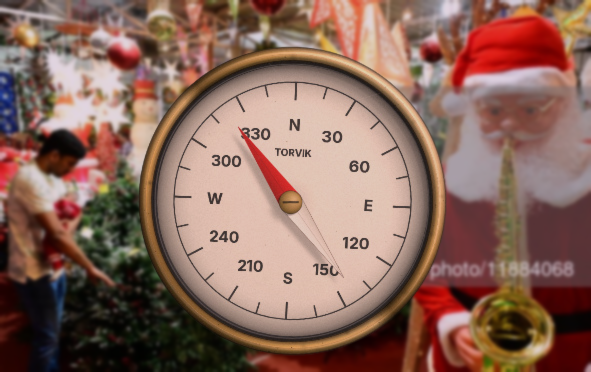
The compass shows 322.5 °
